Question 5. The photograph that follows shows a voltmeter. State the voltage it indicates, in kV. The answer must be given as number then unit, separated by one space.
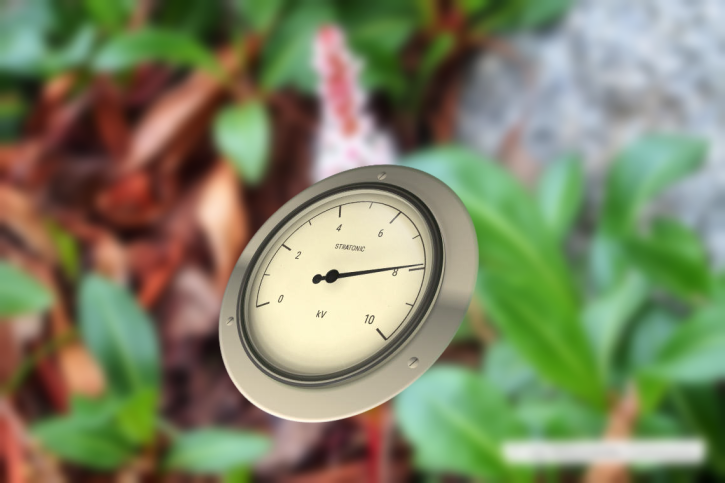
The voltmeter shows 8 kV
